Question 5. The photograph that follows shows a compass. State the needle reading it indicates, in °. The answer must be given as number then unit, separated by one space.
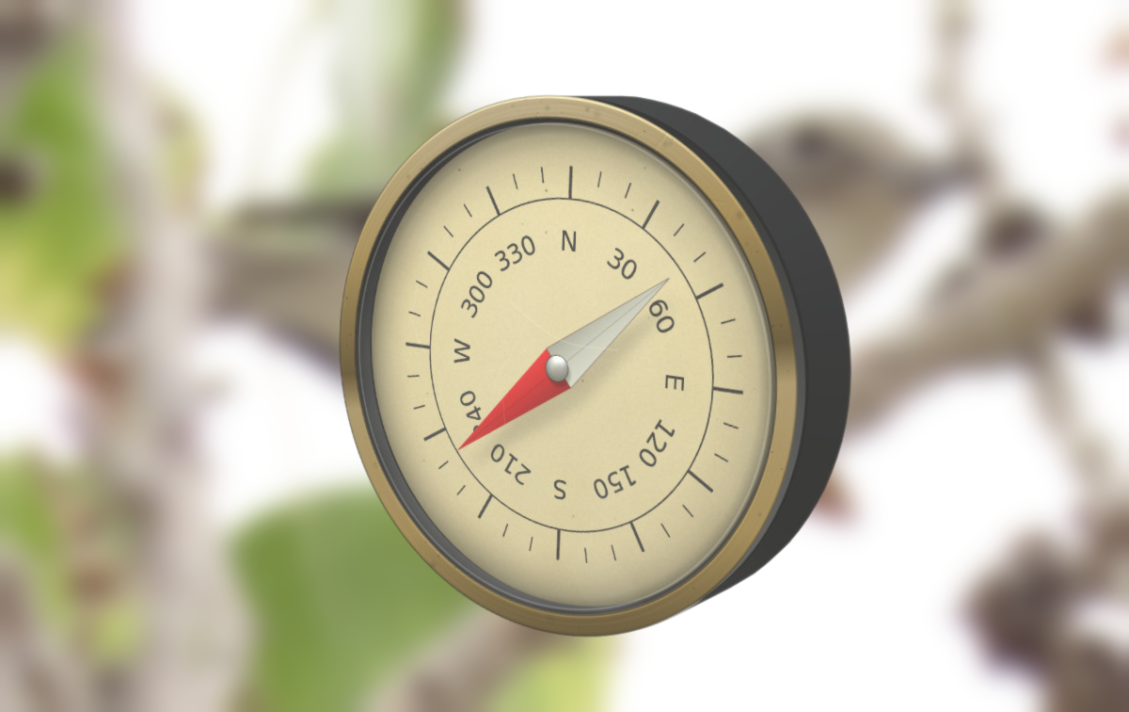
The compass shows 230 °
